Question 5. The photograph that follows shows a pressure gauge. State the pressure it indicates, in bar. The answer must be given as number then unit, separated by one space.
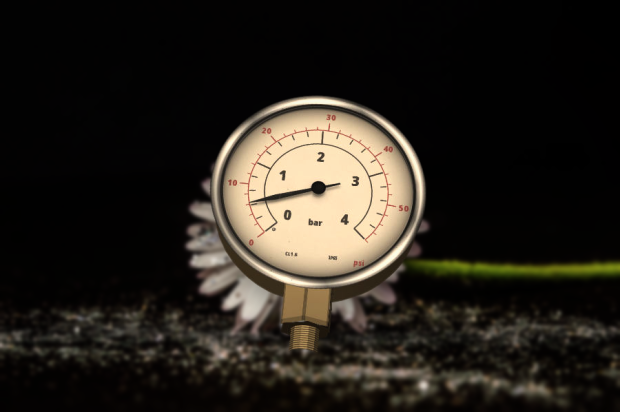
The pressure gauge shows 0.4 bar
